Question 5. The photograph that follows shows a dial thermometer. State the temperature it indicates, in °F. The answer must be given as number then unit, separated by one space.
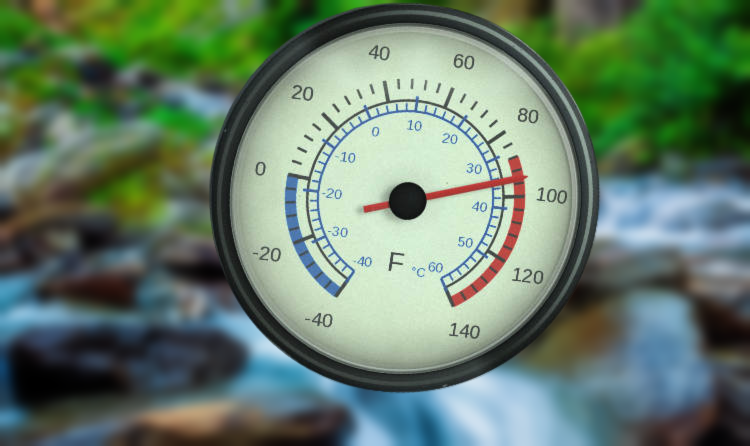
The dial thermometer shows 94 °F
